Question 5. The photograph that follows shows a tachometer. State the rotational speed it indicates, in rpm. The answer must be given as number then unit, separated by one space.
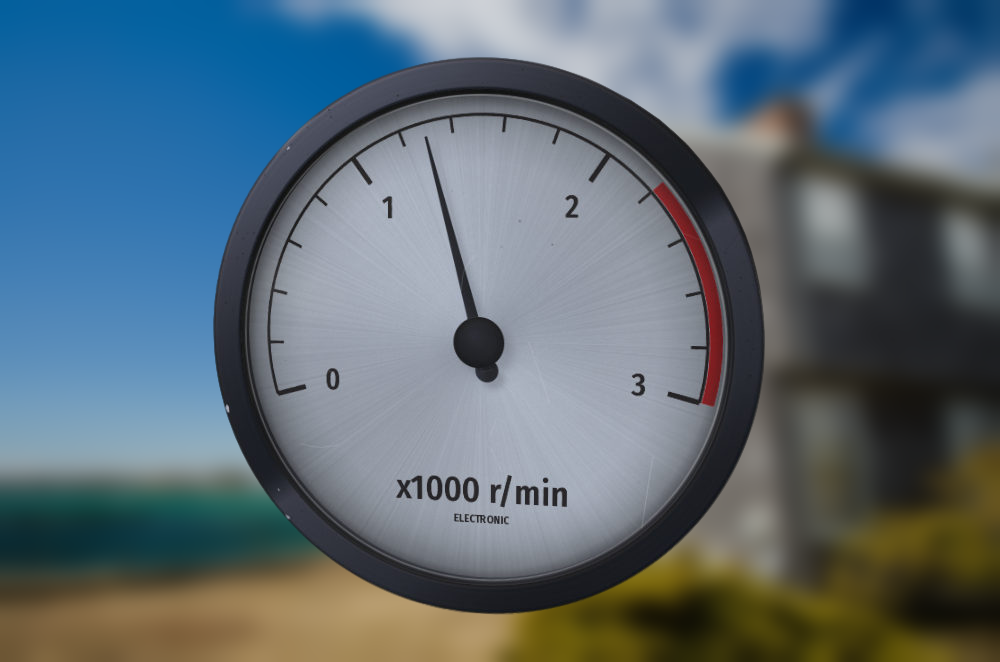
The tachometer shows 1300 rpm
